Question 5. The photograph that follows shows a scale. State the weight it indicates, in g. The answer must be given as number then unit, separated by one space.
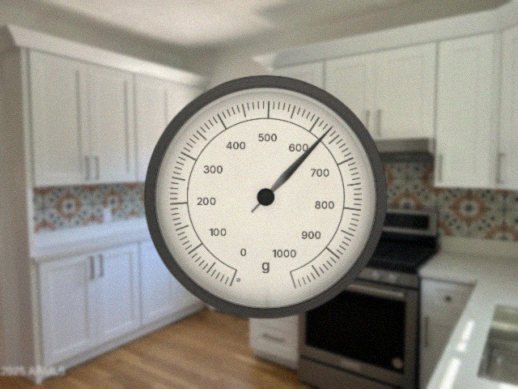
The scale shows 630 g
